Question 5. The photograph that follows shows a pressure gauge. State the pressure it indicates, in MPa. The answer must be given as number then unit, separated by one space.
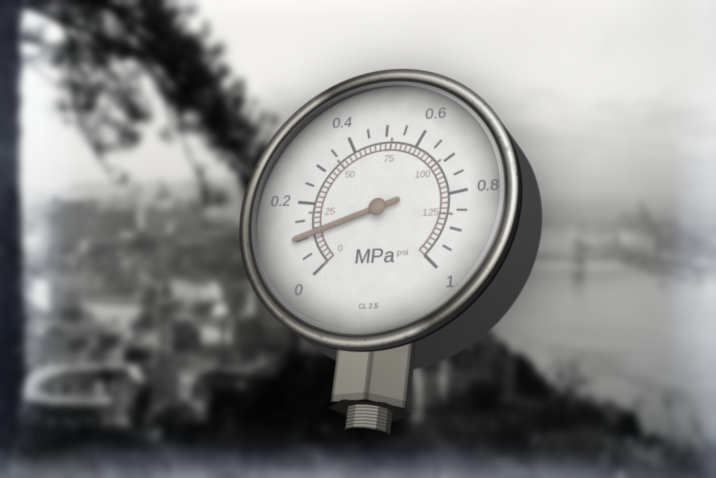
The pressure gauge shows 0.1 MPa
